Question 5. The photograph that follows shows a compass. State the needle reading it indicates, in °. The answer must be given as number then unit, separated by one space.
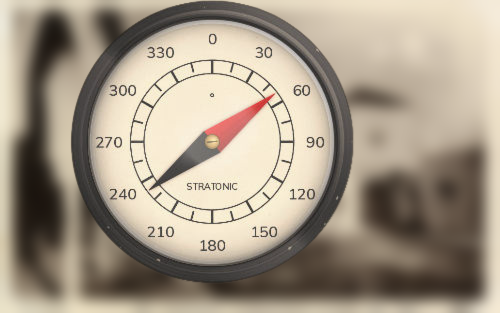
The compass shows 52.5 °
